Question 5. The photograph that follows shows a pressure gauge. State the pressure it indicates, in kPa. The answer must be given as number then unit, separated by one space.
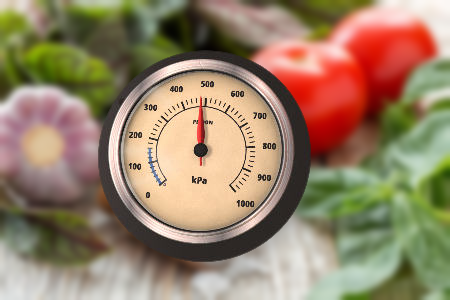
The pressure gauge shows 480 kPa
